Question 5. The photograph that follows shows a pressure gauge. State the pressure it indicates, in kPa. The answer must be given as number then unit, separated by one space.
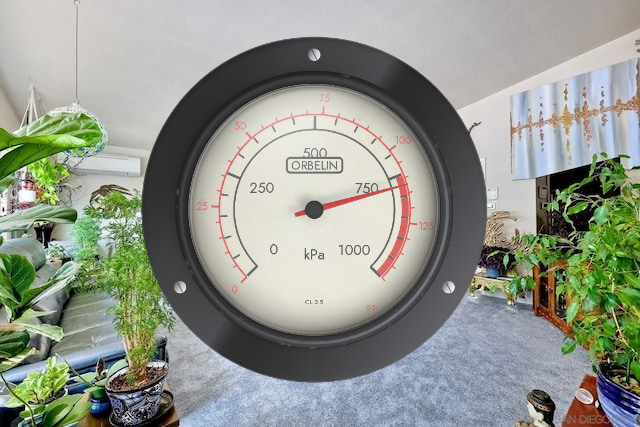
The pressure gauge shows 775 kPa
